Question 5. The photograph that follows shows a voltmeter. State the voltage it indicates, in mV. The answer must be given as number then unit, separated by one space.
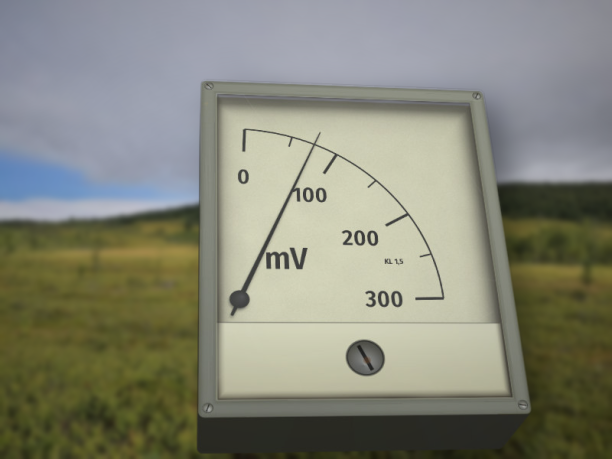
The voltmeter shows 75 mV
